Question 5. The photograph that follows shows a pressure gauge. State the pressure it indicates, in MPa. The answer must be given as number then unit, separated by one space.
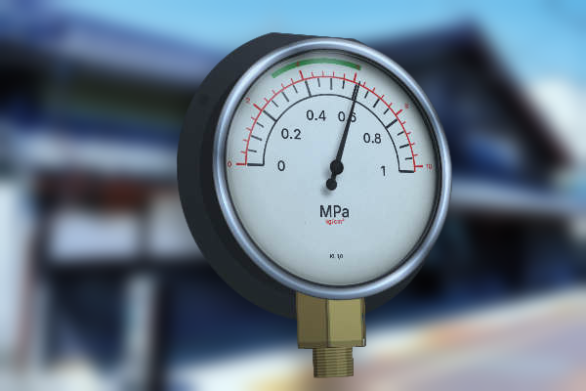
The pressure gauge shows 0.6 MPa
